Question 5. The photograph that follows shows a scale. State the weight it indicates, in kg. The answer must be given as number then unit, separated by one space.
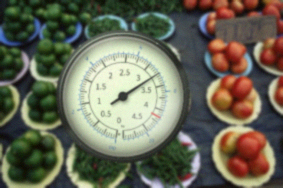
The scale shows 3.25 kg
